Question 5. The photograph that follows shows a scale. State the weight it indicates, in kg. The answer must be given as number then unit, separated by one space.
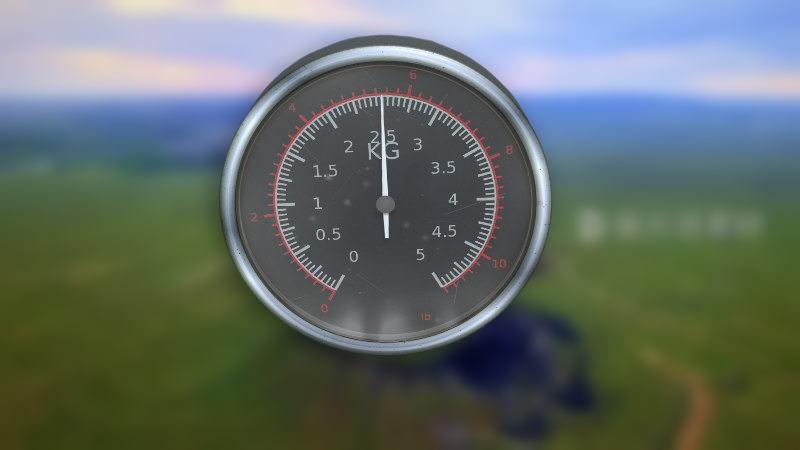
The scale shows 2.5 kg
